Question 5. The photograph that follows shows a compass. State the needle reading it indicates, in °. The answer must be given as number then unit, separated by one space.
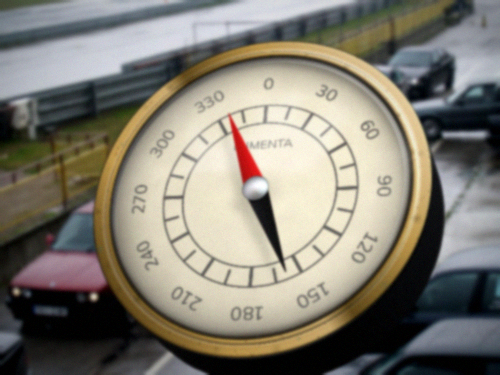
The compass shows 337.5 °
